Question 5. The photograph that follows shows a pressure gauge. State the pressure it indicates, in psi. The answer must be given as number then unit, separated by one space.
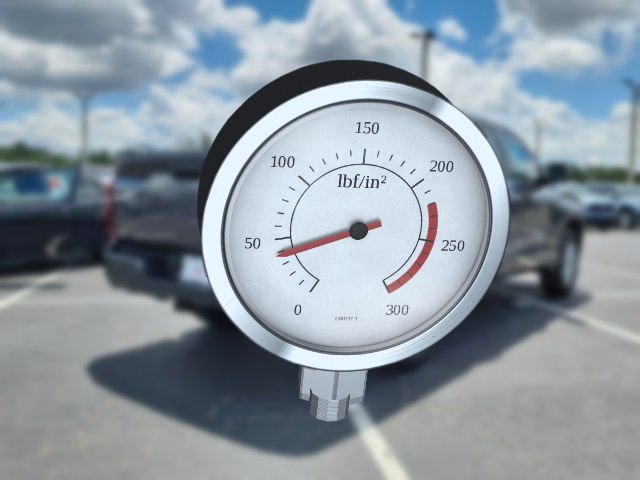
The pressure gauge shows 40 psi
